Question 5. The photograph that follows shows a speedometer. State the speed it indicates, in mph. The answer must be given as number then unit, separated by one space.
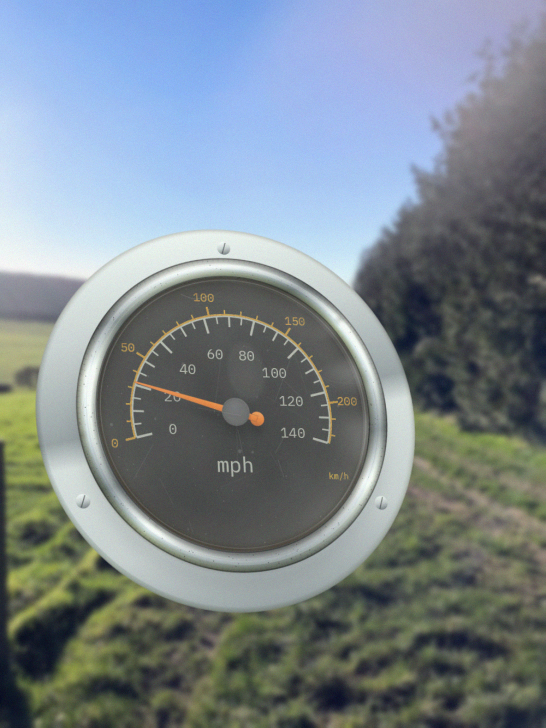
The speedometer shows 20 mph
